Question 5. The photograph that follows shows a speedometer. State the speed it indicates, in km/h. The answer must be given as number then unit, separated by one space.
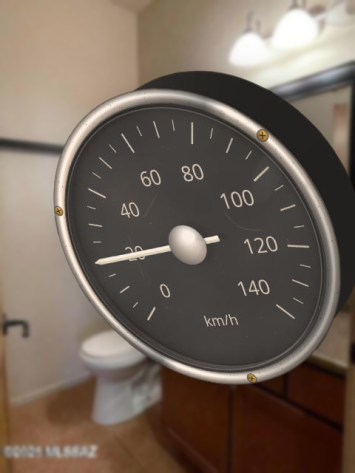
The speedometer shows 20 km/h
